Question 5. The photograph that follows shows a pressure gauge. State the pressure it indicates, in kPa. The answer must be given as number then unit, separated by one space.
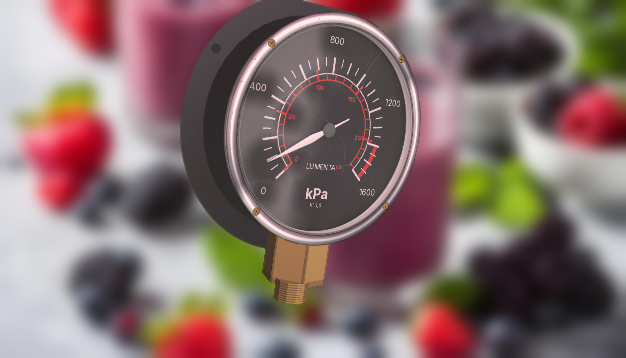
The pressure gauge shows 100 kPa
